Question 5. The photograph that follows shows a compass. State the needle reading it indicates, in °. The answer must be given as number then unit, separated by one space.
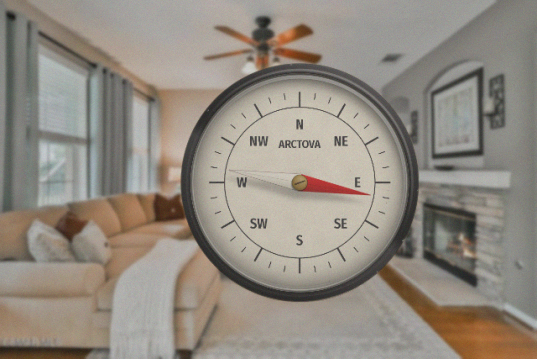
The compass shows 100 °
